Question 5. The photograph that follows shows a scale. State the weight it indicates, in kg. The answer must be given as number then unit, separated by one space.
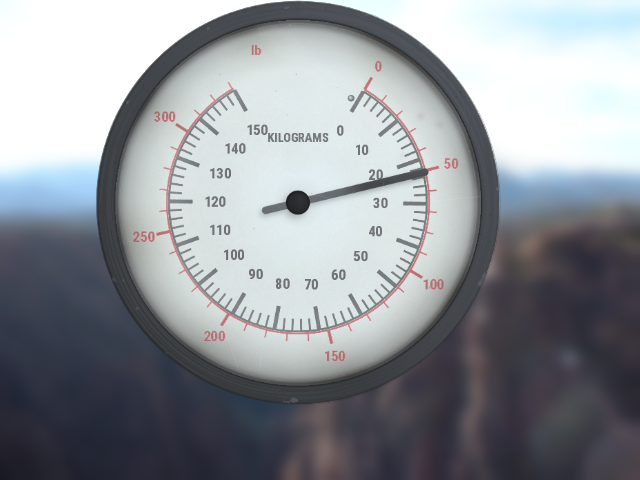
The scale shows 23 kg
